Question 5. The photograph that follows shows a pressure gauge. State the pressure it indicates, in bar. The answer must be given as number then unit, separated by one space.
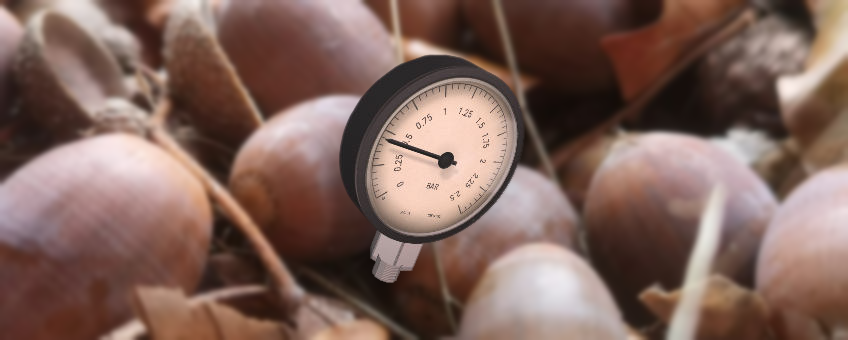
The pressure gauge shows 0.45 bar
